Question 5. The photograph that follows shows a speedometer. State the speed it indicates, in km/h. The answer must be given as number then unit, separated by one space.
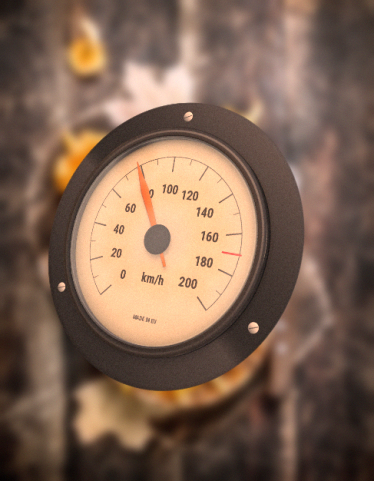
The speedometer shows 80 km/h
